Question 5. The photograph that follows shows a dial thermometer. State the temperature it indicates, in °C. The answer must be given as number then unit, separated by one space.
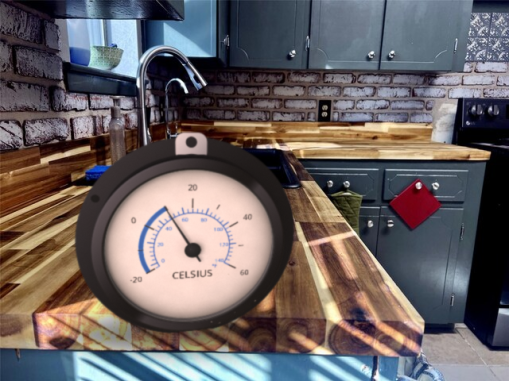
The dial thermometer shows 10 °C
